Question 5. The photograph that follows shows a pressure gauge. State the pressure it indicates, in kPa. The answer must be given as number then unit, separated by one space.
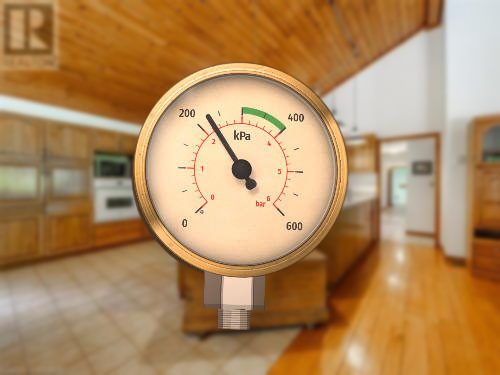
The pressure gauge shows 225 kPa
